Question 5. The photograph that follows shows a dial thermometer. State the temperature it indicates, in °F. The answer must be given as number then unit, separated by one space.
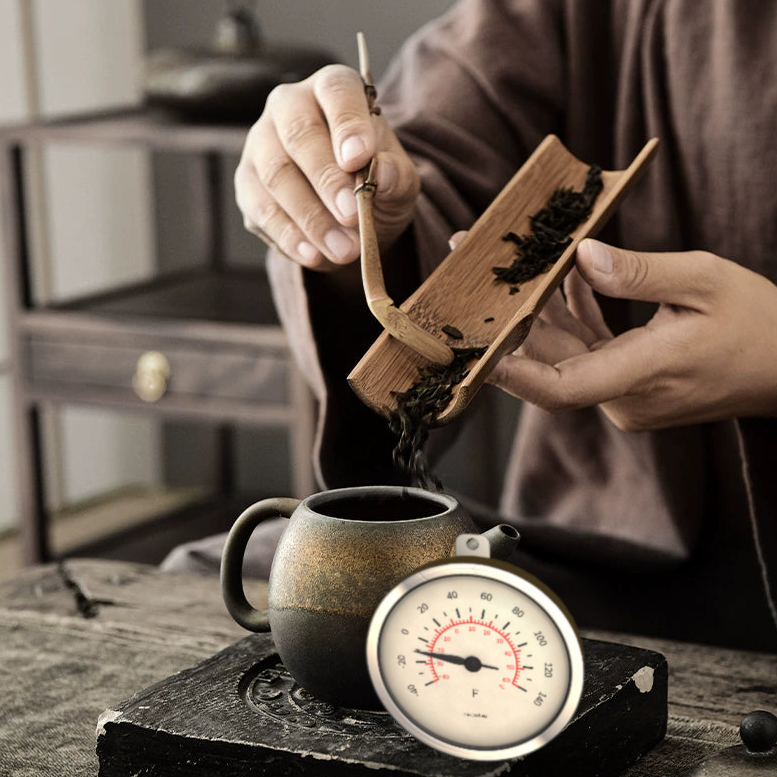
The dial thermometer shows -10 °F
